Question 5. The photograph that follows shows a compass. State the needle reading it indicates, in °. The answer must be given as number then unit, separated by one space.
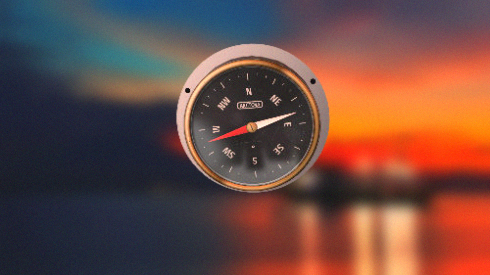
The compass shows 255 °
